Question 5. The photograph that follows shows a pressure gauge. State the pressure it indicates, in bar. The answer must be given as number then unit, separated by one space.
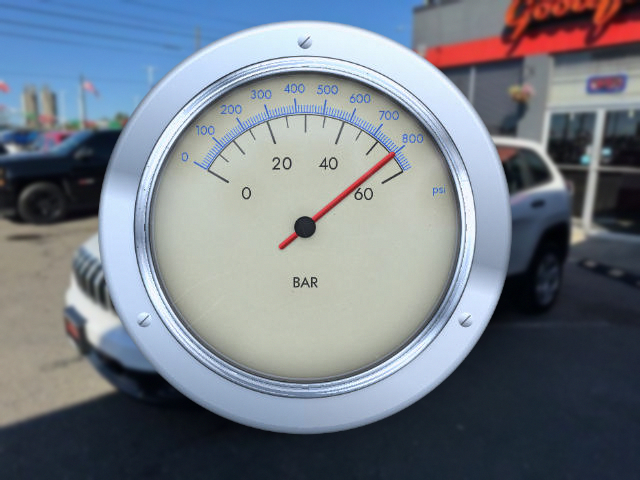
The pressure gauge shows 55 bar
